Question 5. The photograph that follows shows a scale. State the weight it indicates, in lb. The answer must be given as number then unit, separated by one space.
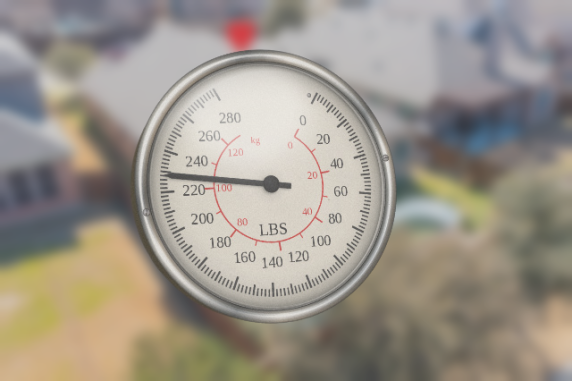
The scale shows 228 lb
